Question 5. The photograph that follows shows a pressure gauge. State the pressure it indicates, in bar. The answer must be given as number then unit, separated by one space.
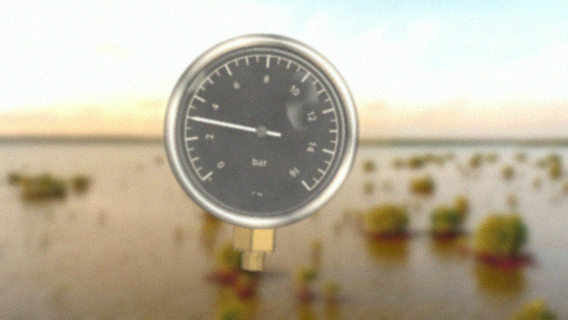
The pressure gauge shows 3 bar
